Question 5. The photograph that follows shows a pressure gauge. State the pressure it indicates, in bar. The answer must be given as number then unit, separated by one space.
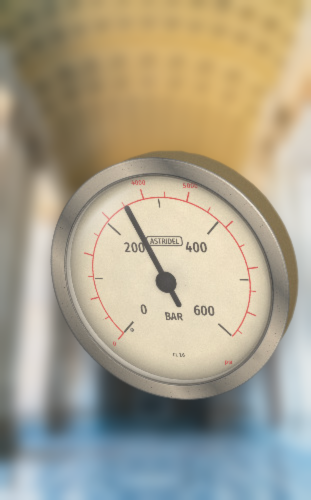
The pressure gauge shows 250 bar
